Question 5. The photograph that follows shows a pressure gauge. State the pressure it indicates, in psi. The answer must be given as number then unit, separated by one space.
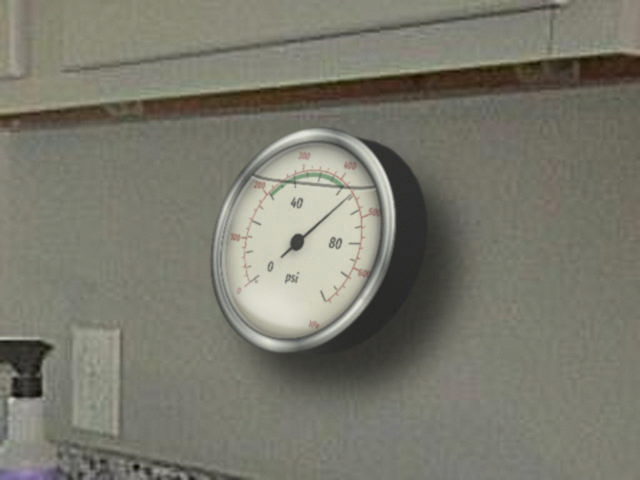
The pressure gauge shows 65 psi
